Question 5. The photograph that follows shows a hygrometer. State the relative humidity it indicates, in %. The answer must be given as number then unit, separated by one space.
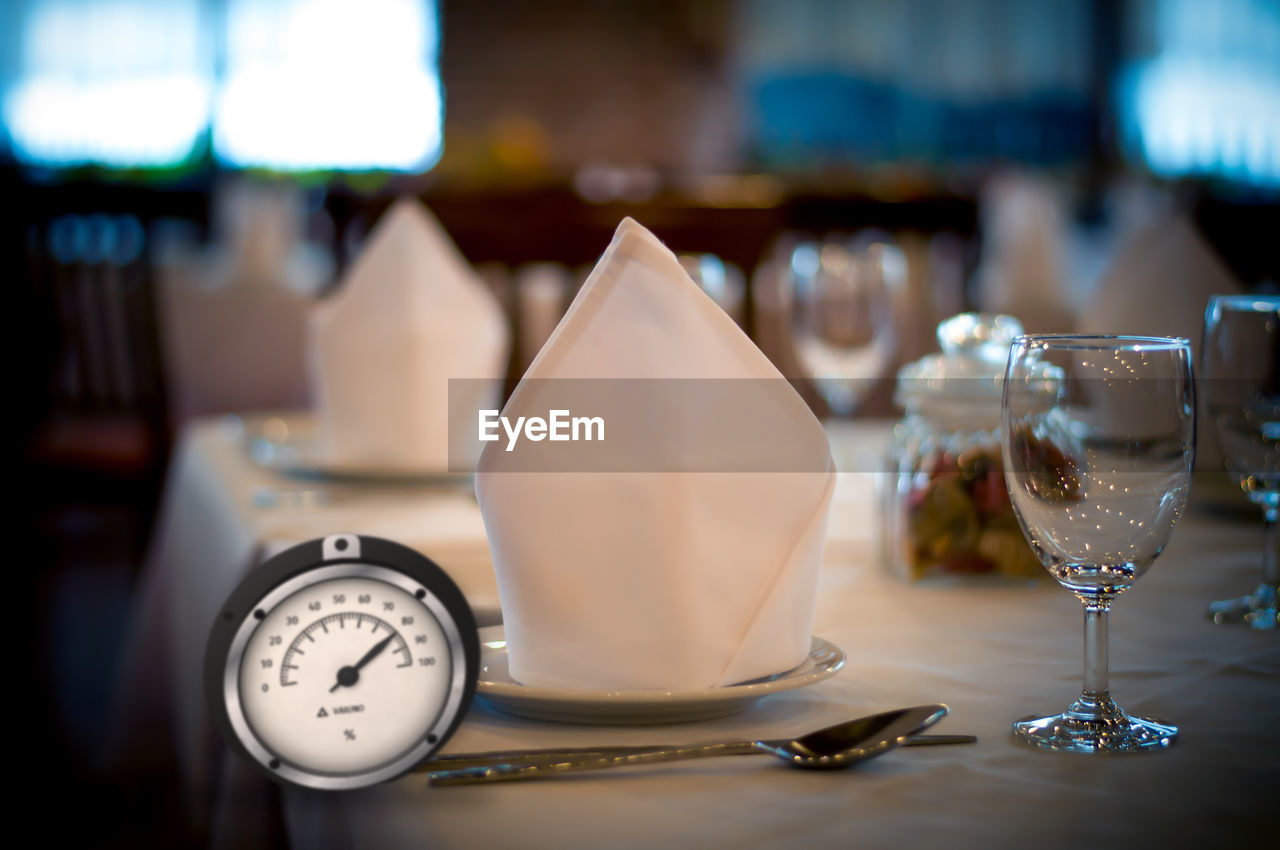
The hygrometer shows 80 %
